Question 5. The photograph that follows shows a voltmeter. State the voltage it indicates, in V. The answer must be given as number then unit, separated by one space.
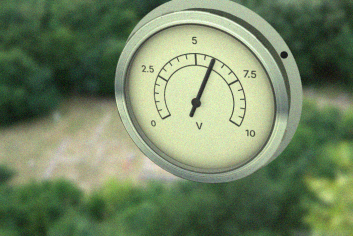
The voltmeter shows 6 V
